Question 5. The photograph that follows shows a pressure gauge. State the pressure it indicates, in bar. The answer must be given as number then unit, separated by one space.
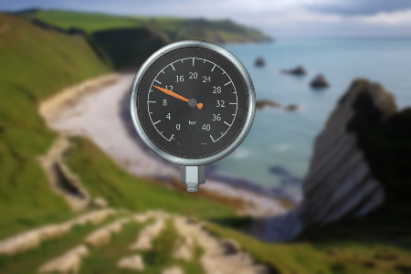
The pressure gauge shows 11 bar
